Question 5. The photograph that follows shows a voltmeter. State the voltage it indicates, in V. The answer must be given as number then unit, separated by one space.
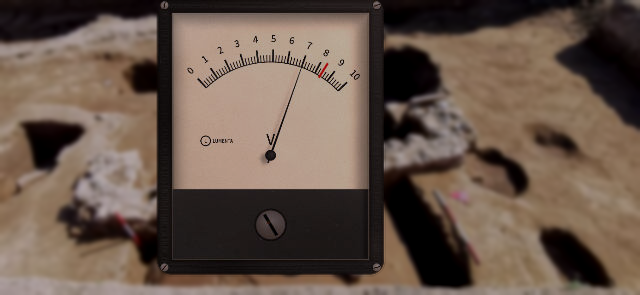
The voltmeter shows 7 V
